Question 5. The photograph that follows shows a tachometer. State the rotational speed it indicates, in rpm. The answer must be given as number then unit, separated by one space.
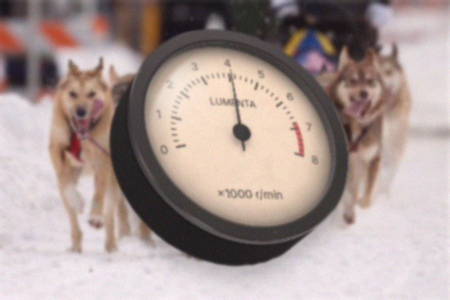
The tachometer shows 4000 rpm
